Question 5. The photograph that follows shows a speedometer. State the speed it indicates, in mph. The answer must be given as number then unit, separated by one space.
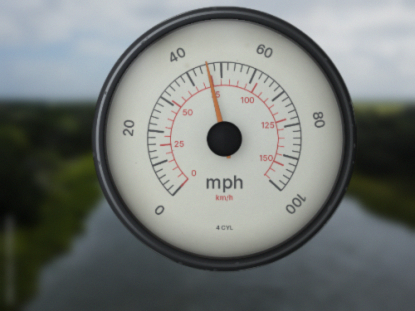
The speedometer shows 46 mph
